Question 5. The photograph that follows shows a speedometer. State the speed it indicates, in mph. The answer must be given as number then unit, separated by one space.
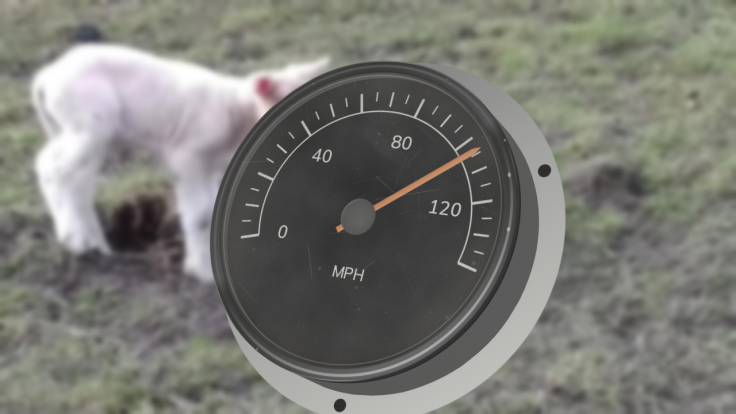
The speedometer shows 105 mph
